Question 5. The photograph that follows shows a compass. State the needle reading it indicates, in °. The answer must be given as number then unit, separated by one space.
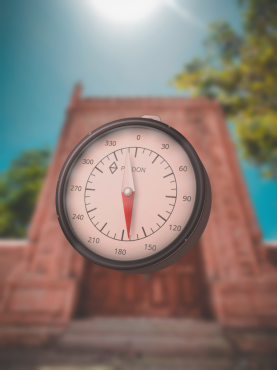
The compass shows 170 °
